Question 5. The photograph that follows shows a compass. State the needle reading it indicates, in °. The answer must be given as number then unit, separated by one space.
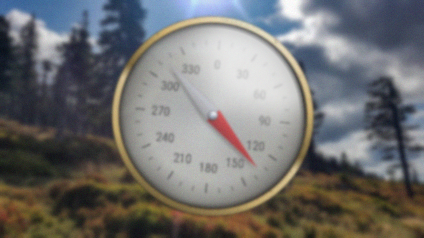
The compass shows 135 °
